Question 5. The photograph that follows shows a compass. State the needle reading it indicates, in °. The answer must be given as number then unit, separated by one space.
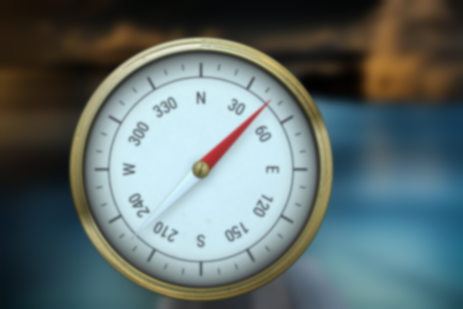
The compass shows 45 °
